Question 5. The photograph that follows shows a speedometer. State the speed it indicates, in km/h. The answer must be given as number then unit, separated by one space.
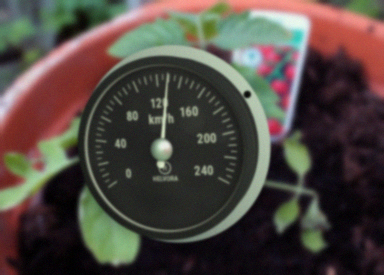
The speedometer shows 130 km/h
